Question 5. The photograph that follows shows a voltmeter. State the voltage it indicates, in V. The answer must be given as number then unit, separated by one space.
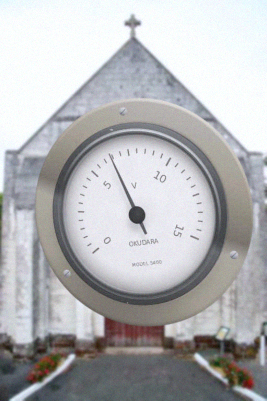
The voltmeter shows 6.5 V
